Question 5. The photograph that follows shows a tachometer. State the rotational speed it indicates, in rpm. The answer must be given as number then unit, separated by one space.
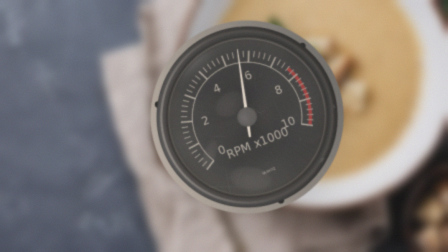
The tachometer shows 5600 rpm
